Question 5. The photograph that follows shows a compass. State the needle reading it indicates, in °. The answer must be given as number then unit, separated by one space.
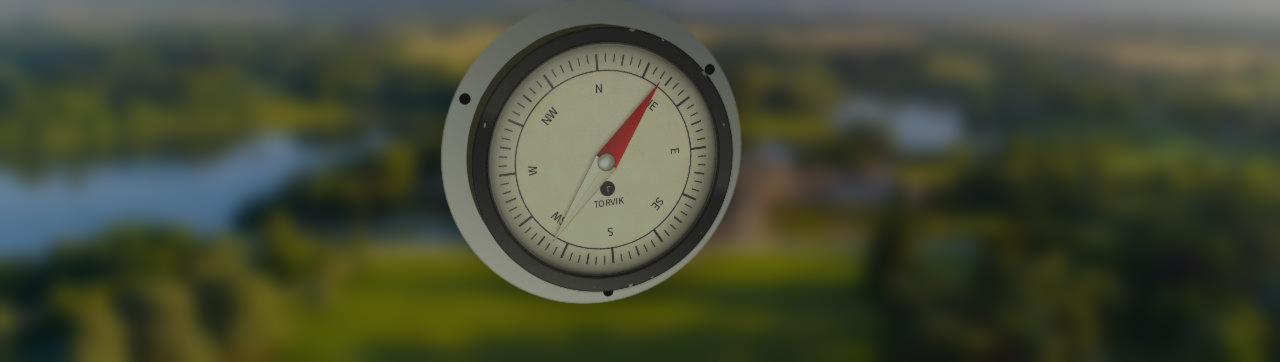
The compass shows 40 °
